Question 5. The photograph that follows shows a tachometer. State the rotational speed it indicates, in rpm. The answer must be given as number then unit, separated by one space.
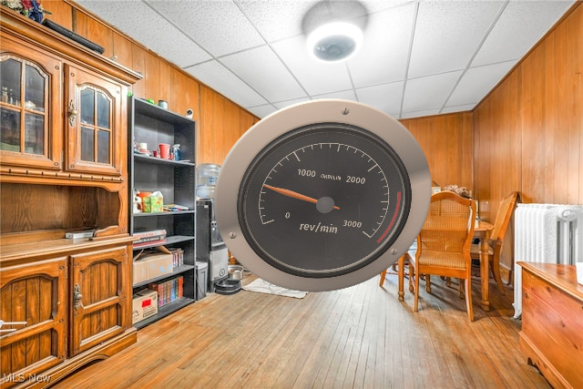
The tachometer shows 500 rpm
